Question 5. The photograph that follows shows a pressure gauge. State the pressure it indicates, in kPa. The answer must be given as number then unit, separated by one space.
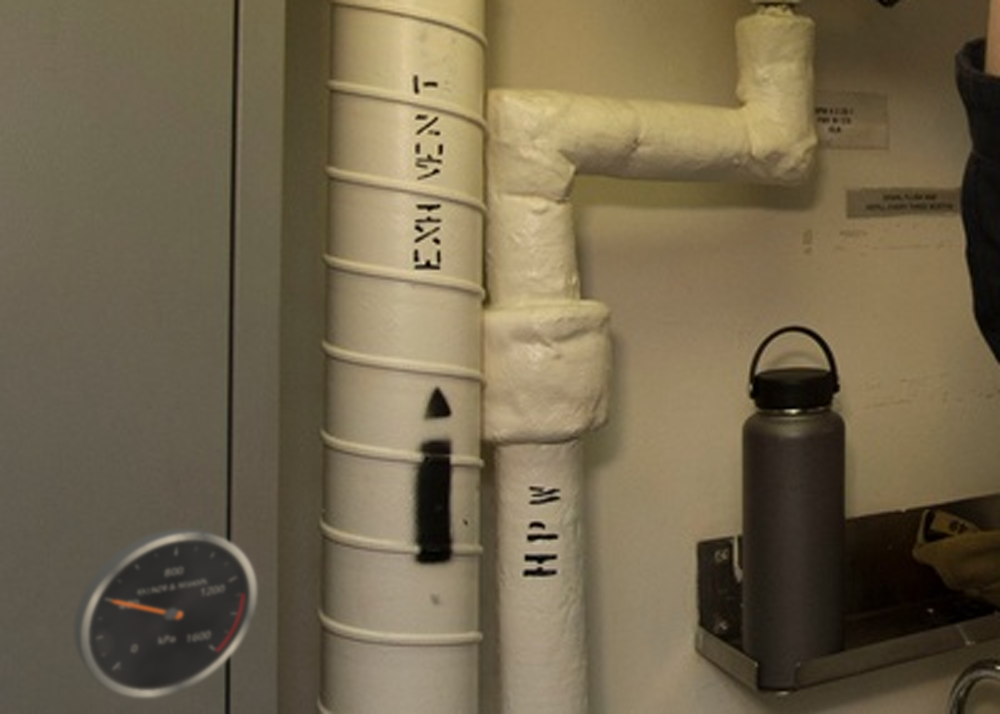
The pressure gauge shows 400 kPa
